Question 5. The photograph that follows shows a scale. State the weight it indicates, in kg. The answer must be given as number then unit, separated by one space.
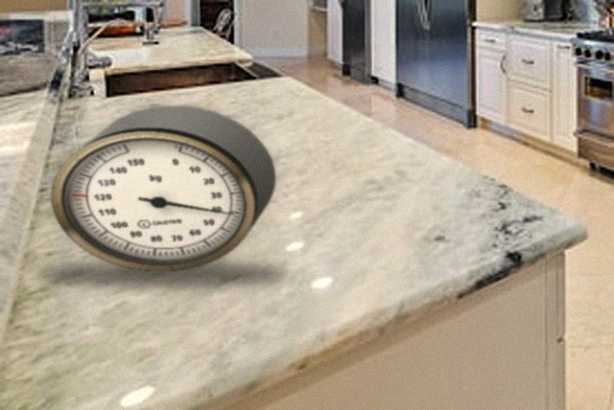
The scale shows 40 kg
